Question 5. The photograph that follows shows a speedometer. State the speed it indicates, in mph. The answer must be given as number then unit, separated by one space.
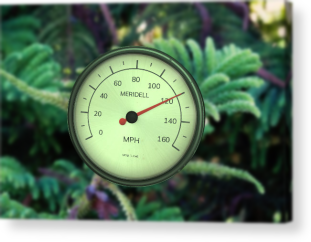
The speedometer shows 120 mph
